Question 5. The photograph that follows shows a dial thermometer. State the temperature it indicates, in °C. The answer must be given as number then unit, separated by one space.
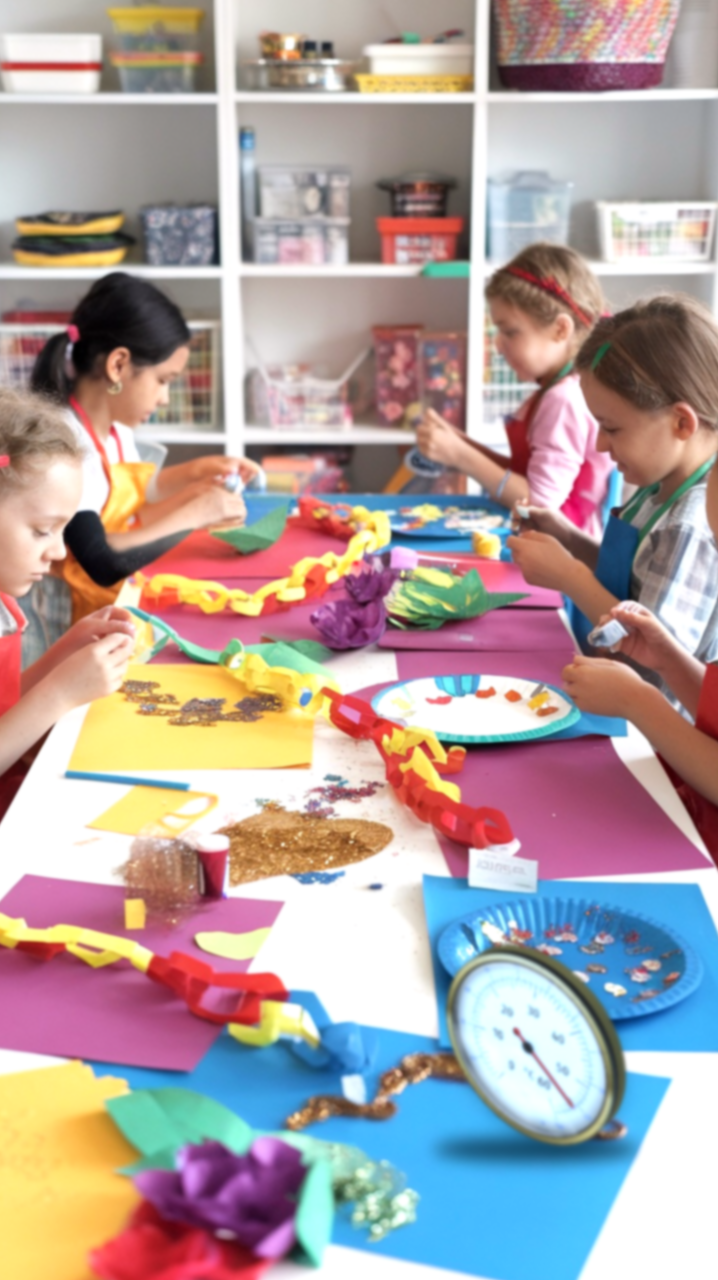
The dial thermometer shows 55 °C
